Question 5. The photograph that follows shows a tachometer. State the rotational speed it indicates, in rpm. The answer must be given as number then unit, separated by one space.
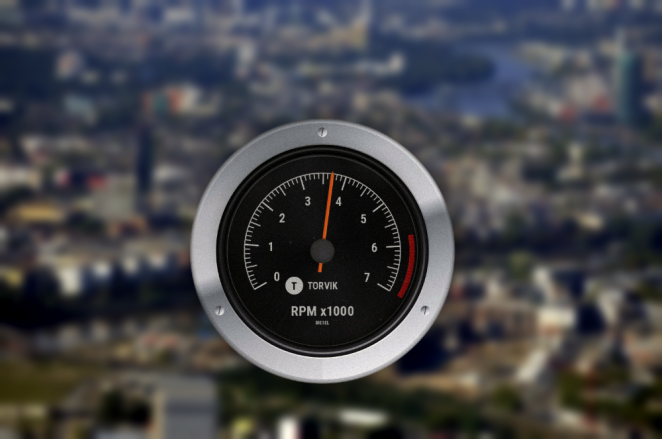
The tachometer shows 3700 rpm
